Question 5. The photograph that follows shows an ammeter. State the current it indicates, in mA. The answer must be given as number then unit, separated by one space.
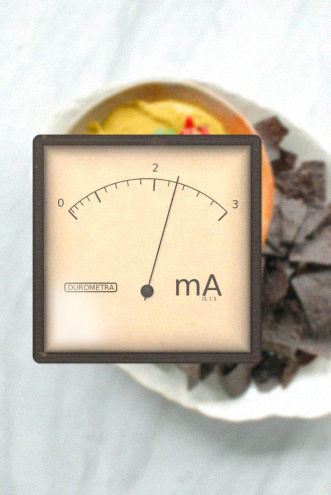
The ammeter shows 2.3 mA
